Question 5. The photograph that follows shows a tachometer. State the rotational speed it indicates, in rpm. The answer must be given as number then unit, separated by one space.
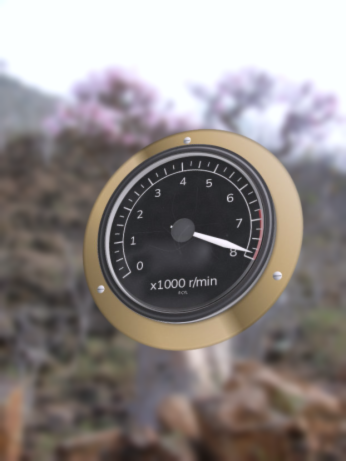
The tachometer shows 7875 rpm
